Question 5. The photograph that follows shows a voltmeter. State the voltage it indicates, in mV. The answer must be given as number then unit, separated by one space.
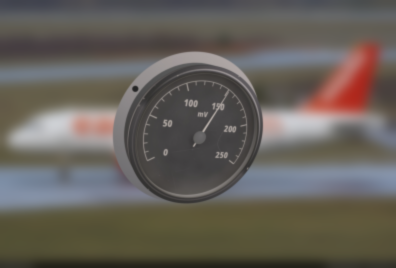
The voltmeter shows 150 mV
